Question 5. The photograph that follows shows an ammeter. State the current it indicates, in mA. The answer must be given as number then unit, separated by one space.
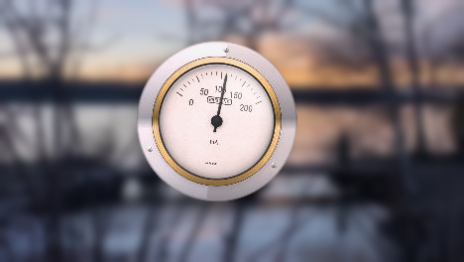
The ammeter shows 110 mA
